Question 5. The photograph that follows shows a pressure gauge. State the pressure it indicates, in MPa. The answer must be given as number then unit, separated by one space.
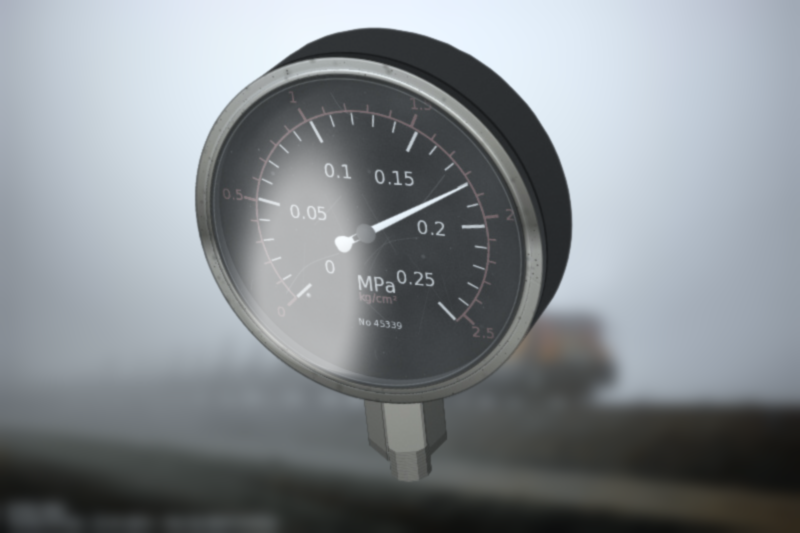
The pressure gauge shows 0.18 MPa
